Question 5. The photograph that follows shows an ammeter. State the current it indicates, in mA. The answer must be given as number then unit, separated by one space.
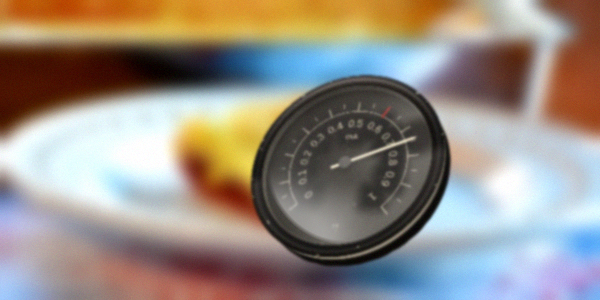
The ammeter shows 0.75 mA
